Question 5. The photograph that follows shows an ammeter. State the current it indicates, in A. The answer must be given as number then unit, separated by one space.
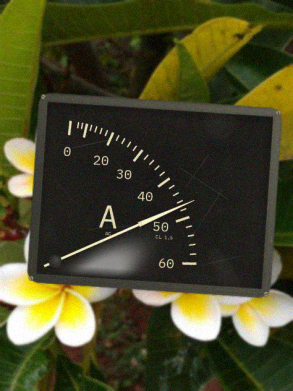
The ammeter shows 47 A
